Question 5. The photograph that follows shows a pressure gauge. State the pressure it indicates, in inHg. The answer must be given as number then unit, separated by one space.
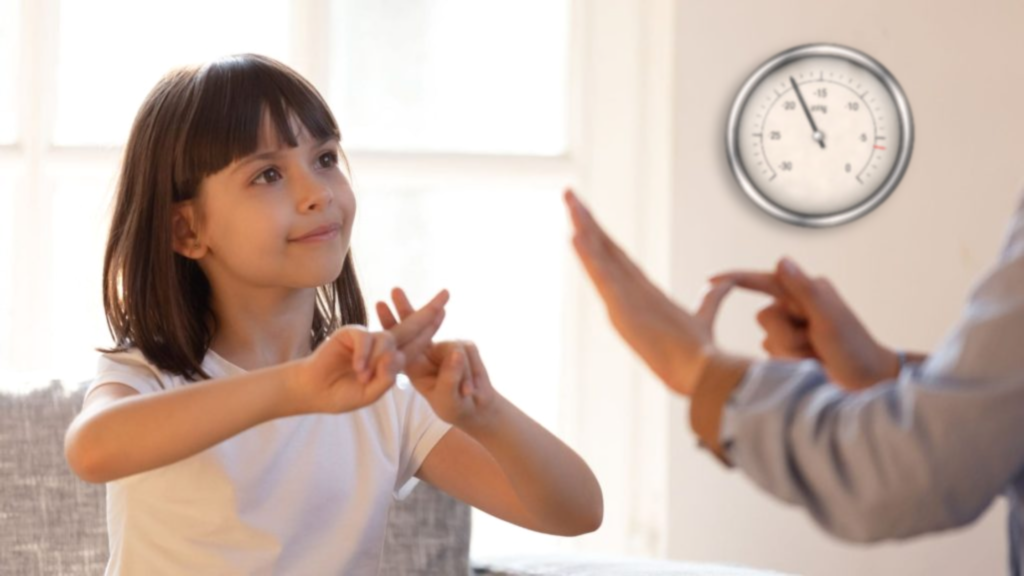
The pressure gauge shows -18 inHg
